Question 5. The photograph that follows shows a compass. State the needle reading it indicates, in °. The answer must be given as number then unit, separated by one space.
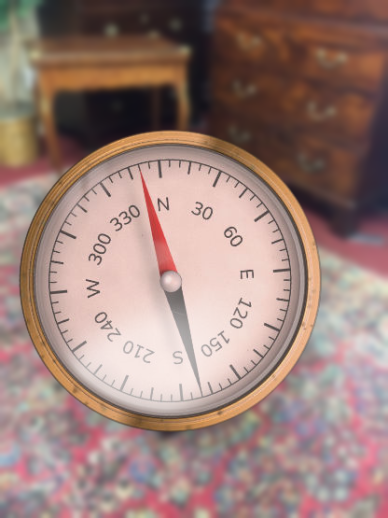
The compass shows 350 °
